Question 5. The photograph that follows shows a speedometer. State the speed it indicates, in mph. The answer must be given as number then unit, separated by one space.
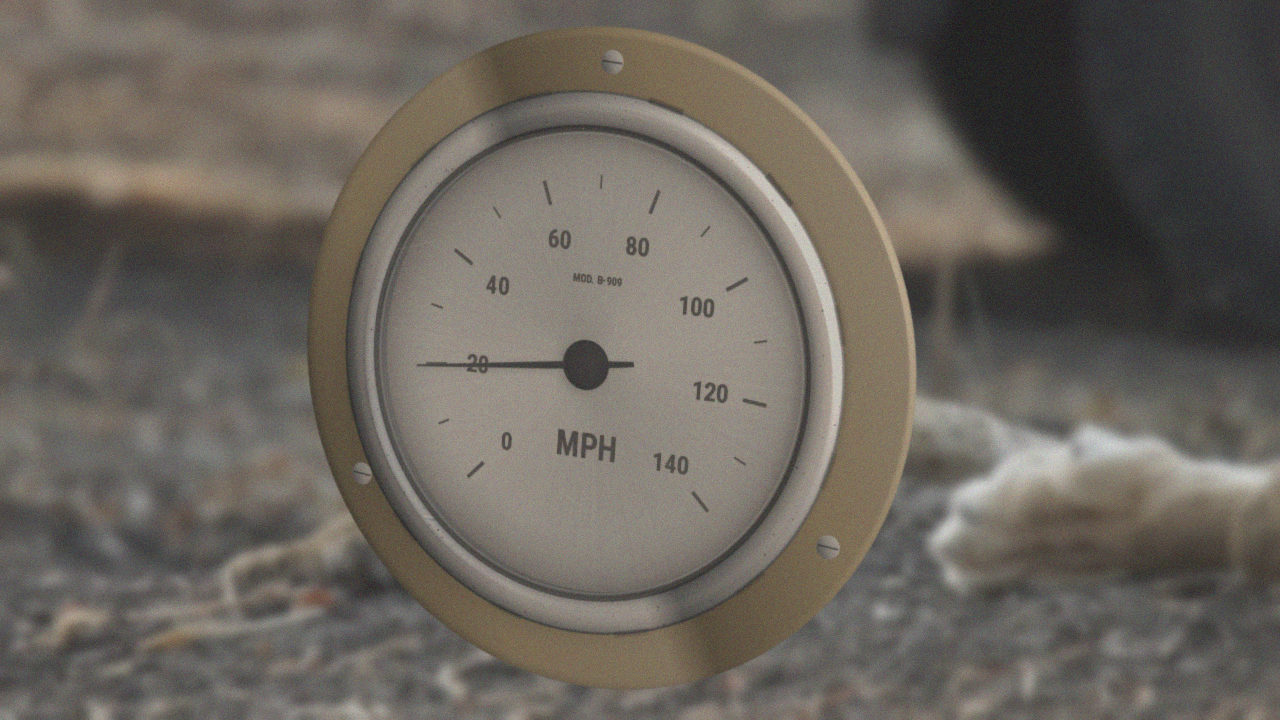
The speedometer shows 20 mph
